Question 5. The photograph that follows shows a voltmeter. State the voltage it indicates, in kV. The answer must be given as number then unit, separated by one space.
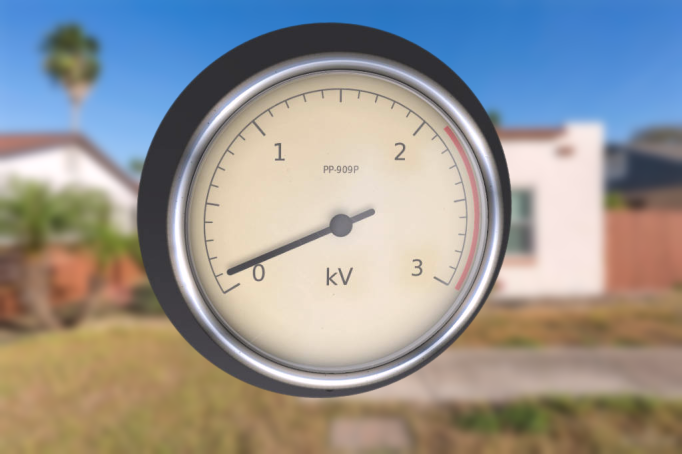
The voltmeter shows 0.1 kV
